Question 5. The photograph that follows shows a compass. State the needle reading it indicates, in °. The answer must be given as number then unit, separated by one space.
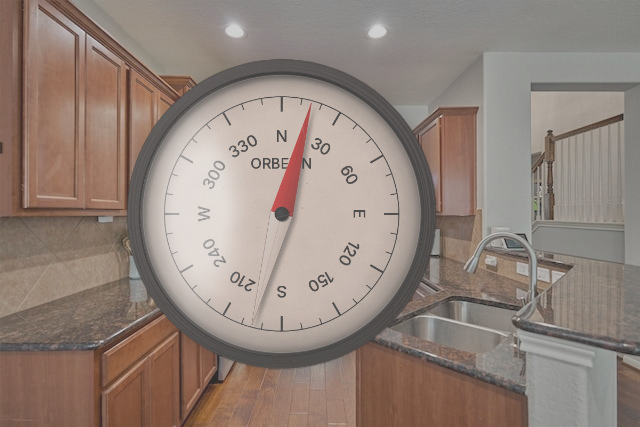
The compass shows 15 °
